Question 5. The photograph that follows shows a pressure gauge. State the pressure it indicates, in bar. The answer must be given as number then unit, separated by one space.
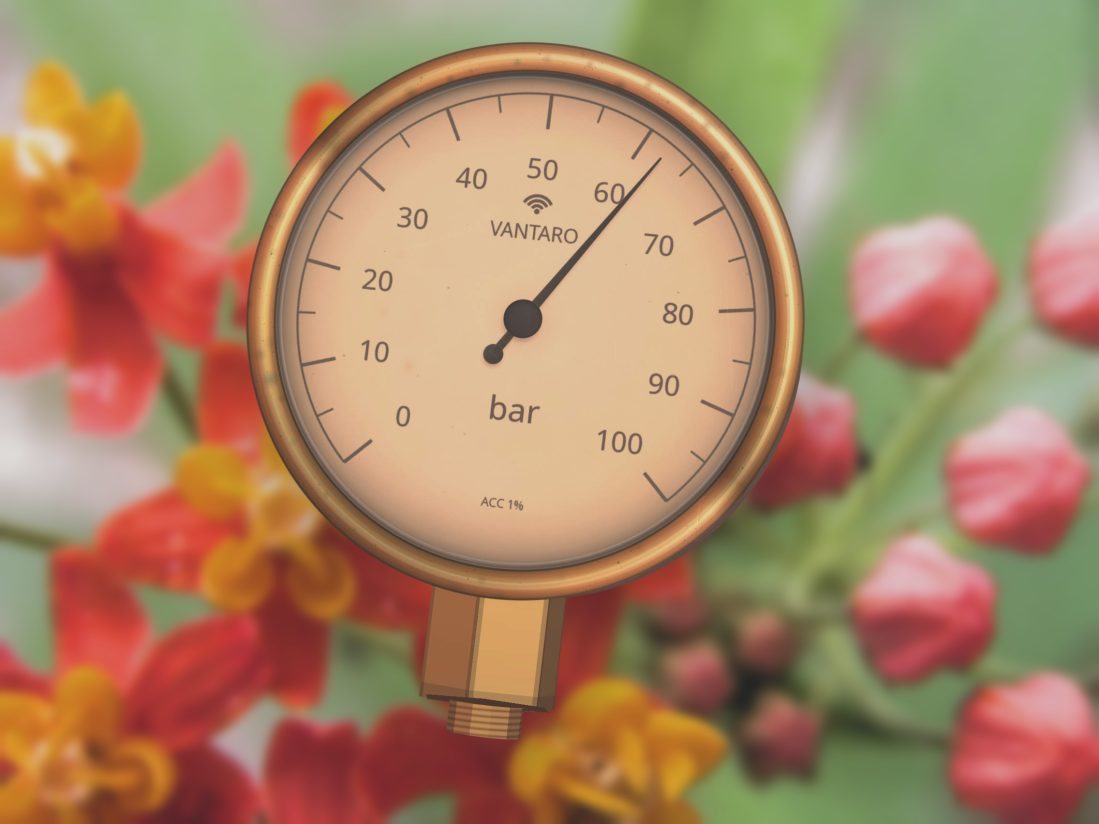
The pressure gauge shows 62.5 bar
